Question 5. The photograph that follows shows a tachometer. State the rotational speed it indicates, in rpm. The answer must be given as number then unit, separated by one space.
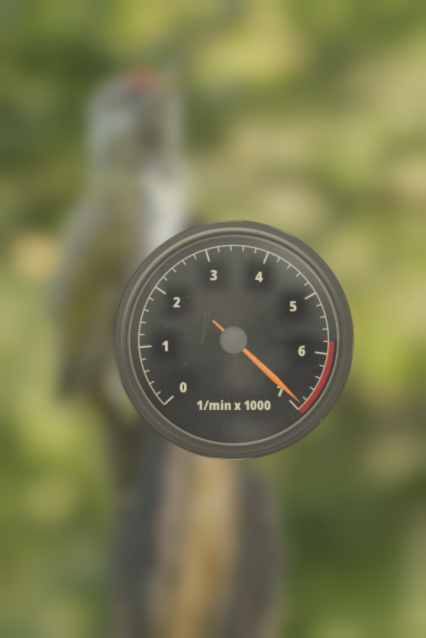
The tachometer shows 6900 rpm
